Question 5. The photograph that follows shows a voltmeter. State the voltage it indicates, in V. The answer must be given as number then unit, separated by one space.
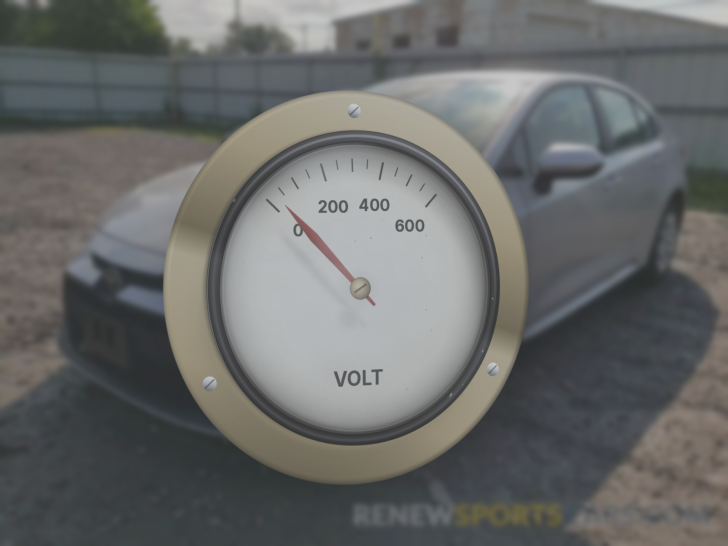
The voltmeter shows 25 V
